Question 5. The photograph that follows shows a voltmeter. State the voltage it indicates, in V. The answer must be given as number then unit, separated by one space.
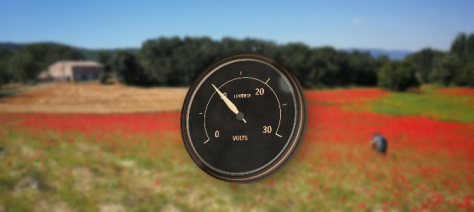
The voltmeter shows 10 V
